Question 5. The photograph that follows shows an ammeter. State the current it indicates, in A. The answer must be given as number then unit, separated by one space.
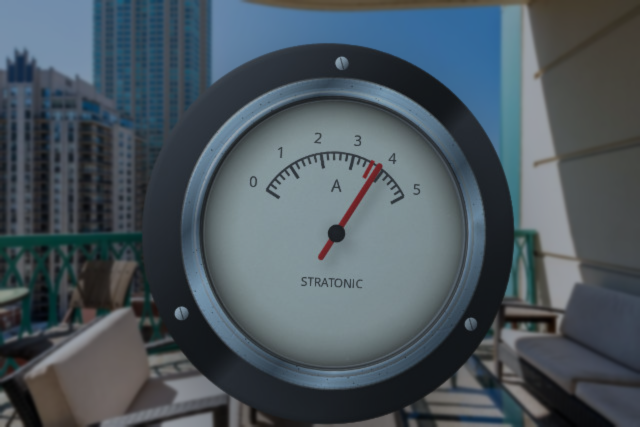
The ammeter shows 3.8 A
